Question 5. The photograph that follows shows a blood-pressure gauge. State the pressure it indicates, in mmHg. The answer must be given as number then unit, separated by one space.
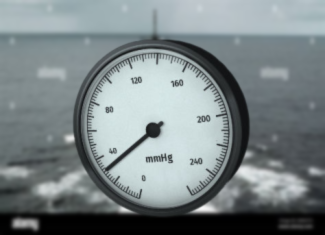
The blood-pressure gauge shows 30 mmHg
